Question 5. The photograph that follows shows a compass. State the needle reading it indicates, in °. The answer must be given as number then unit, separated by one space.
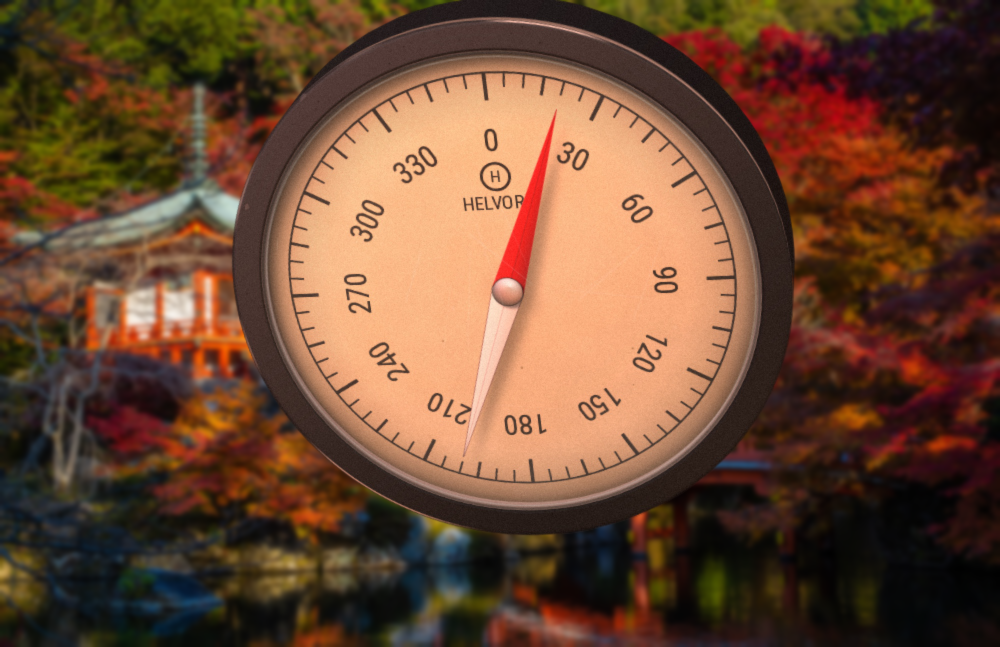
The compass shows 20 °
